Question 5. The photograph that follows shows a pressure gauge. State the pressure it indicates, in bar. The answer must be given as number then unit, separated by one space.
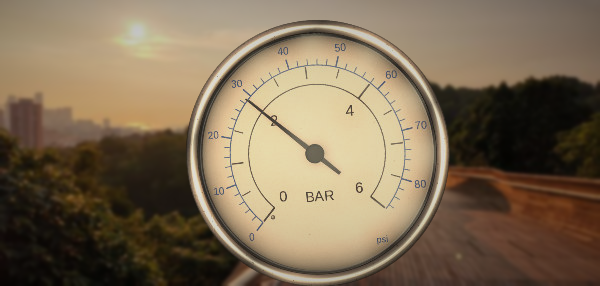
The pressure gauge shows 2 bar
